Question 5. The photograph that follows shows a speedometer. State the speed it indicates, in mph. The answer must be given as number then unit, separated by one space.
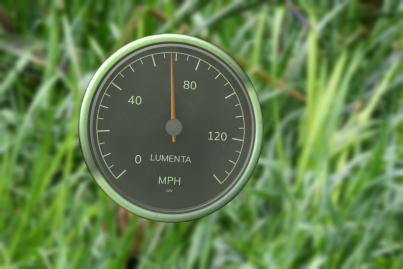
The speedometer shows 67.5 mph
